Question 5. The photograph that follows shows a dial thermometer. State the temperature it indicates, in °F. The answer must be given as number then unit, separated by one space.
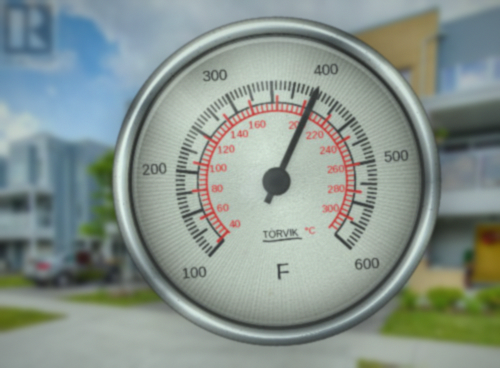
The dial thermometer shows 400 °F
